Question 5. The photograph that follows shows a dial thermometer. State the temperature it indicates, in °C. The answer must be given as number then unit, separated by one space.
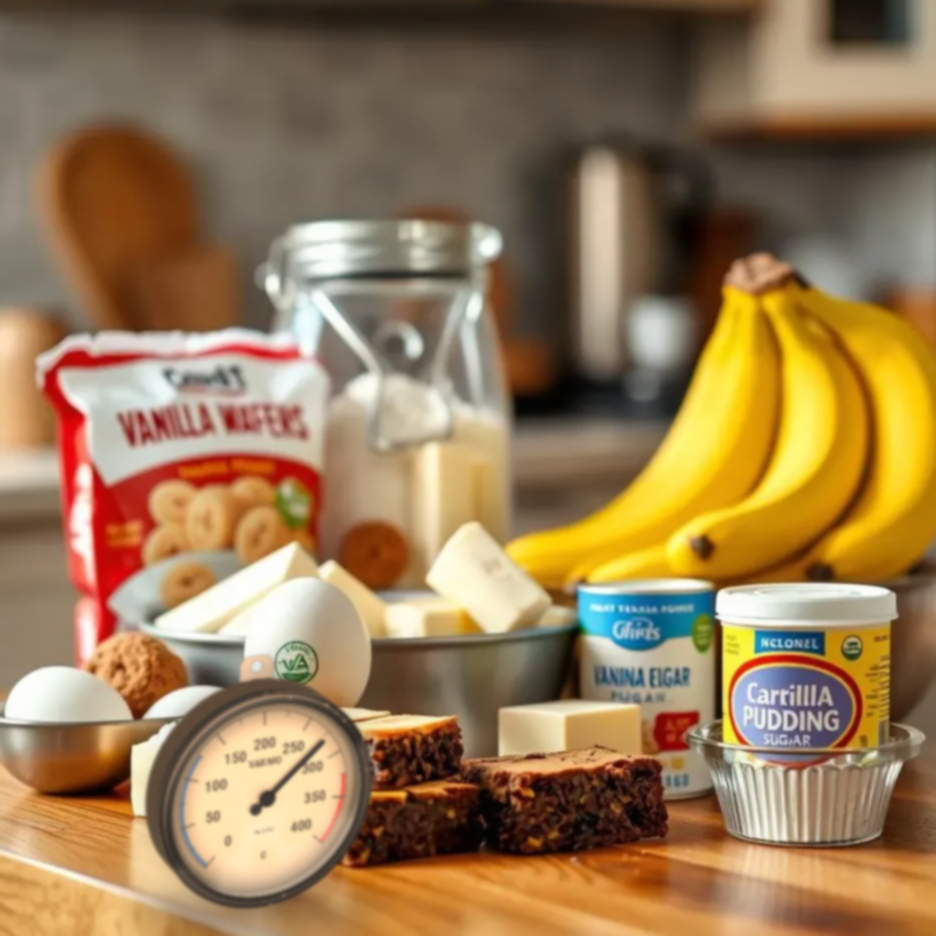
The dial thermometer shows 275 °C
